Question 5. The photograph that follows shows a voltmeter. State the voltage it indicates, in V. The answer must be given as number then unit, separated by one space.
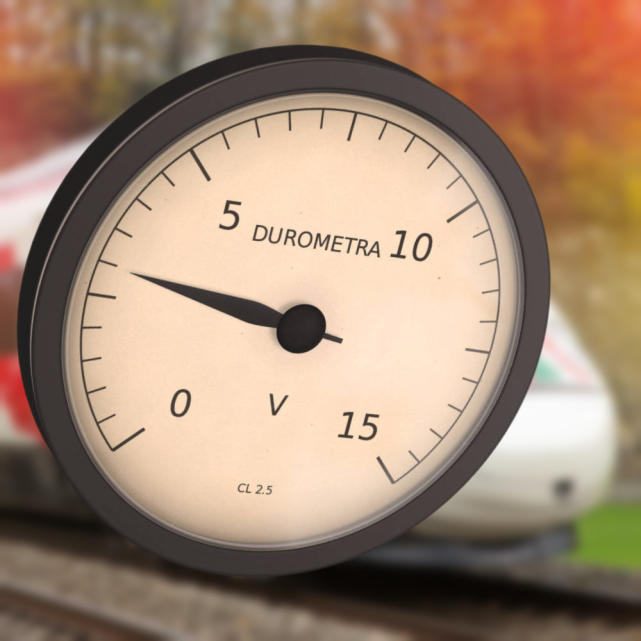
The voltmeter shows 3 V
